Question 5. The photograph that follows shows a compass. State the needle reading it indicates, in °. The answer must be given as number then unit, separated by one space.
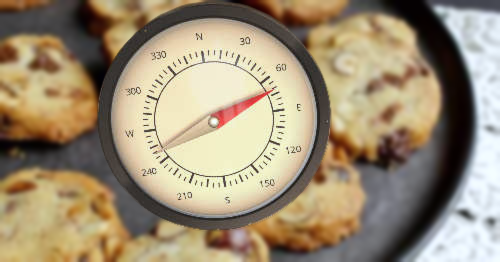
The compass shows 70 °
